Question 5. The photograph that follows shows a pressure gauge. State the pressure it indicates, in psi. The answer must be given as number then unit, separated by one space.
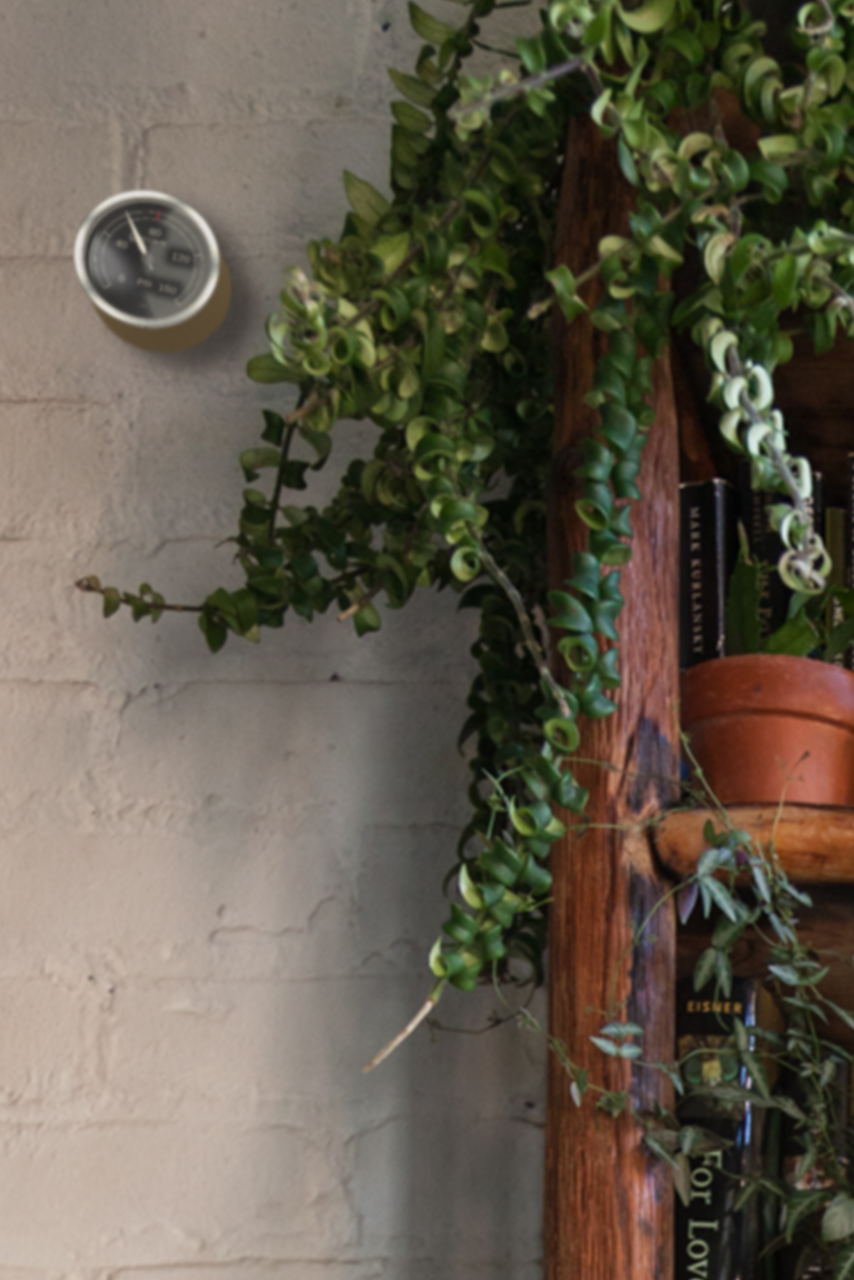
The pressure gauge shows 60 psi
